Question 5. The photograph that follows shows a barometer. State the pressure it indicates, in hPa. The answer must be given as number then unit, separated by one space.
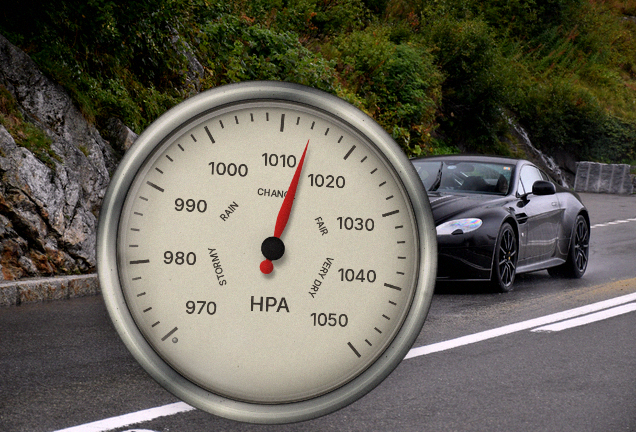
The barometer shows 1014 hPa
